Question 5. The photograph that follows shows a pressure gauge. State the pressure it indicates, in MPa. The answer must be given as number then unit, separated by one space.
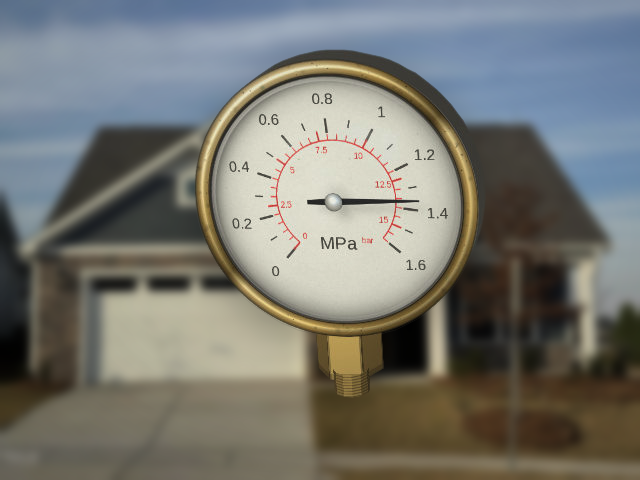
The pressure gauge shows 1.35 MPa
